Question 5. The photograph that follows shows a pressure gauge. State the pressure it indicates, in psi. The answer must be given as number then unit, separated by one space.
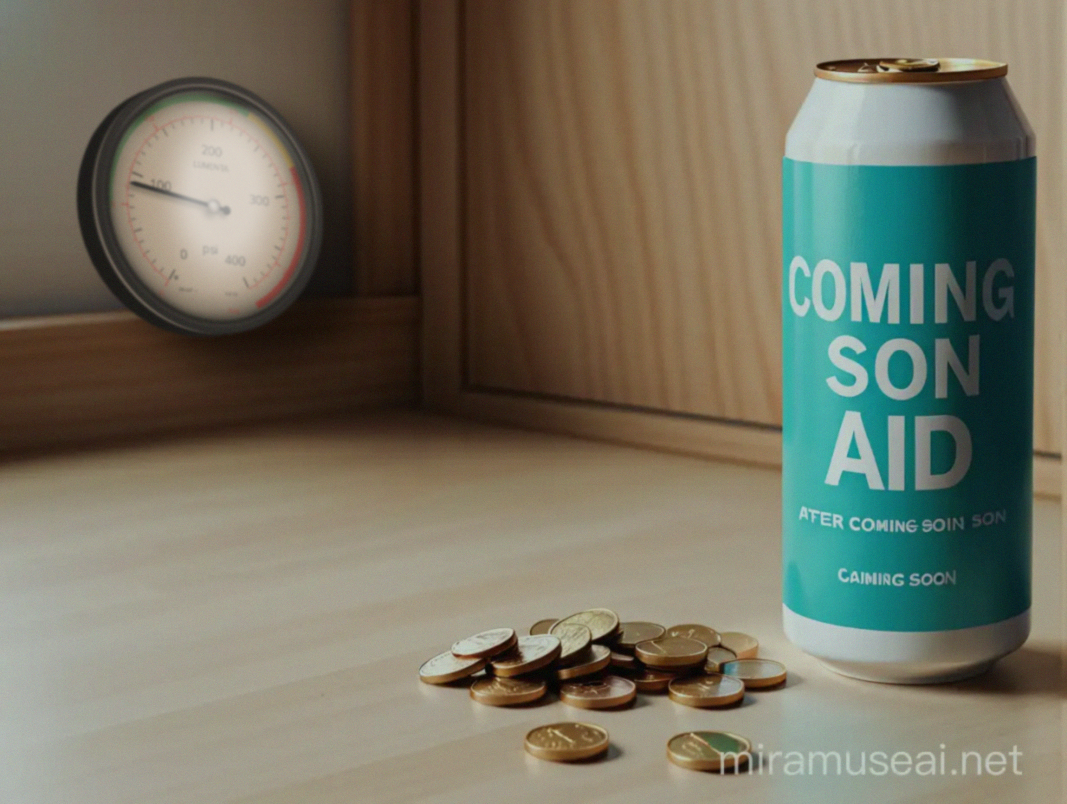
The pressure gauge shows 90 psi
